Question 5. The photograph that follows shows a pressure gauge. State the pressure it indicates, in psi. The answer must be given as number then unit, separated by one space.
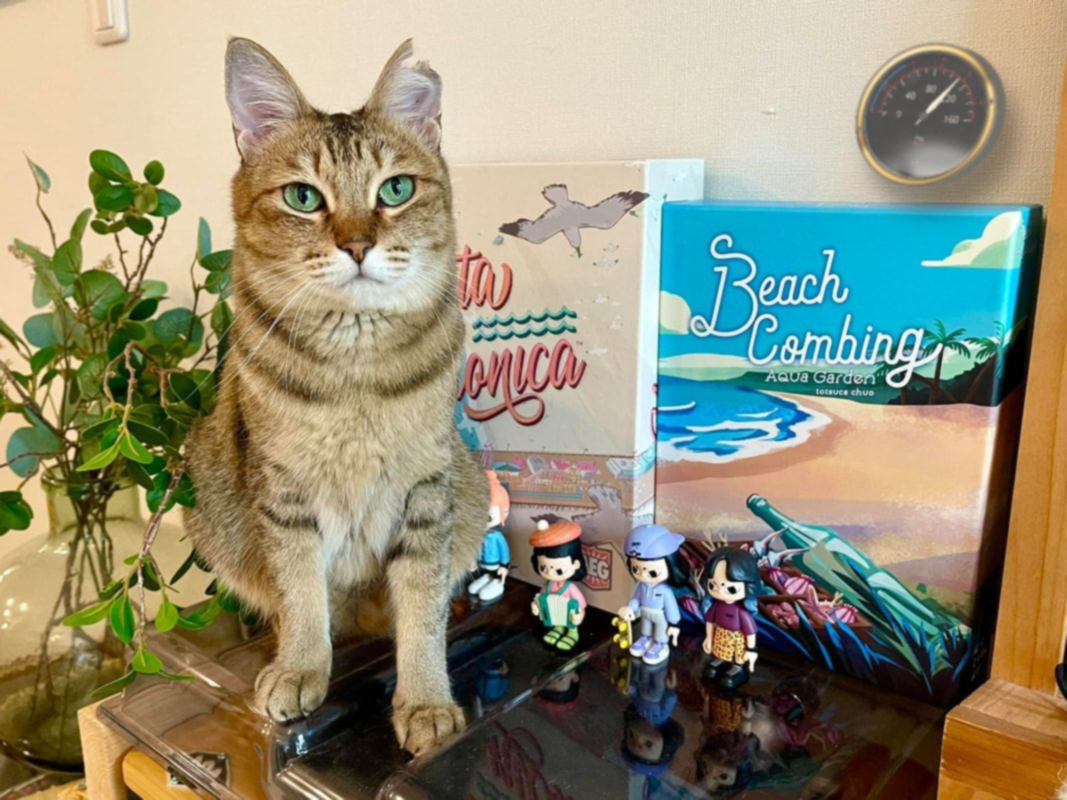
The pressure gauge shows 110 psi
